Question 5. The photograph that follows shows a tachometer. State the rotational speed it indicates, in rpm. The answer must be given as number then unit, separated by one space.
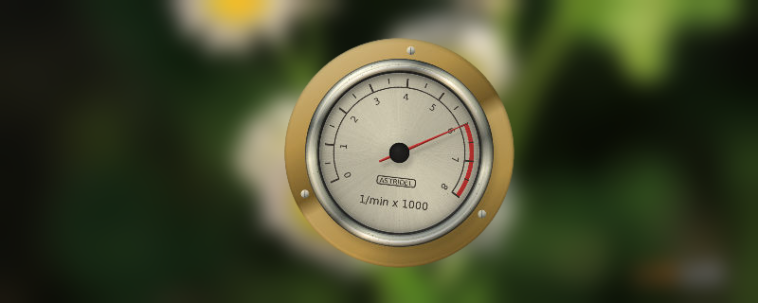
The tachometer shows 6000 rpm
